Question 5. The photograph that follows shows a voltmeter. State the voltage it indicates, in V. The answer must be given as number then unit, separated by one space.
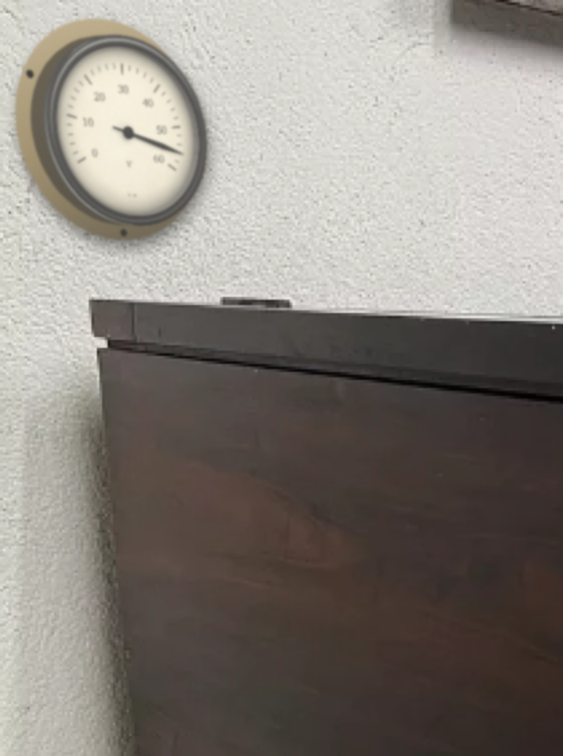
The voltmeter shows 56 V
